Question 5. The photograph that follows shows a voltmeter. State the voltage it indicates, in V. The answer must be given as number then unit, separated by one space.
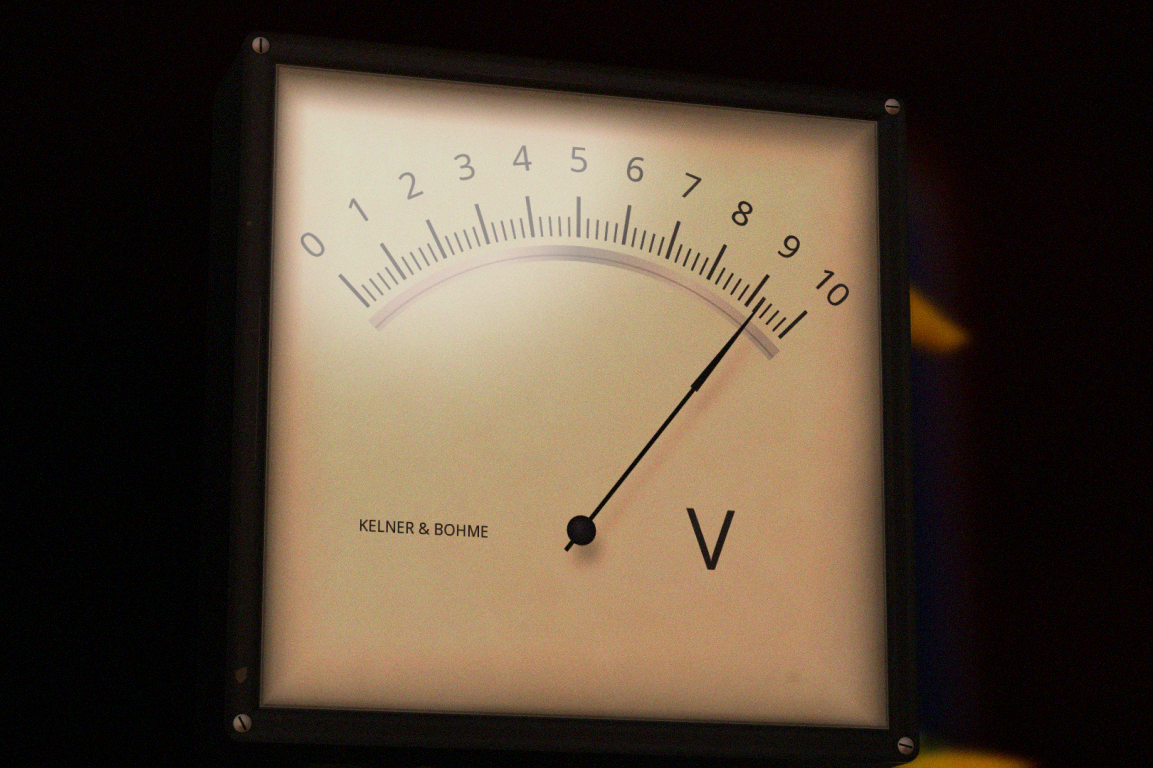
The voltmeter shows 9.2 V
